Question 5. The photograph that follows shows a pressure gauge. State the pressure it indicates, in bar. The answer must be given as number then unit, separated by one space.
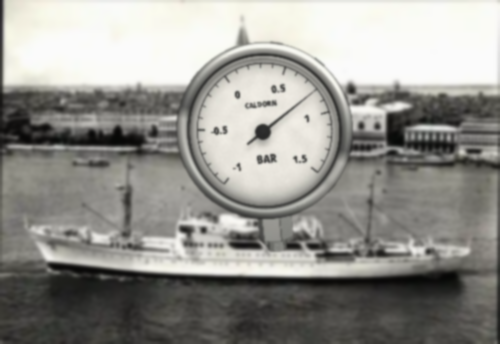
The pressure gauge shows 0.8 bar
